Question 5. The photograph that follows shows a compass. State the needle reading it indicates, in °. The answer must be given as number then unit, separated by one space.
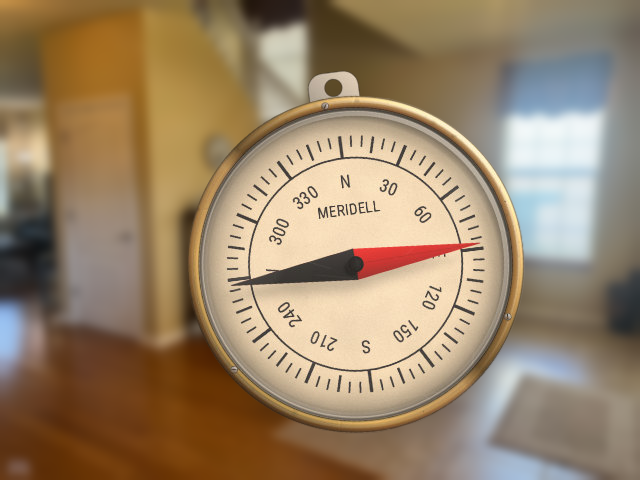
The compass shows 87.5 °
